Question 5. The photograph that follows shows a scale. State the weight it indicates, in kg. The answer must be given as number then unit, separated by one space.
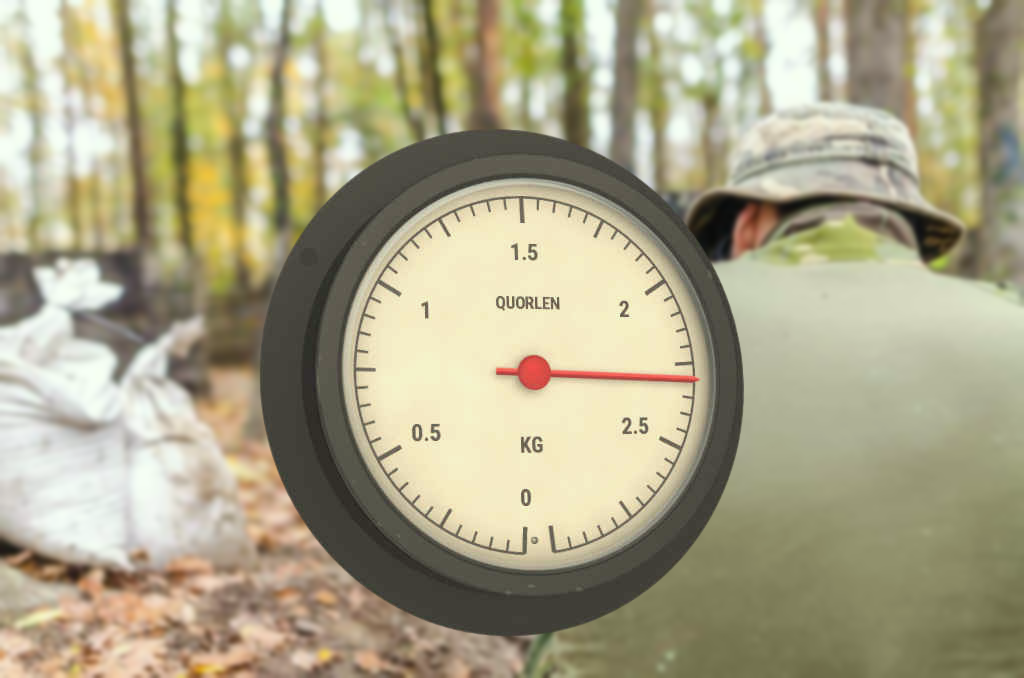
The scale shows 2.3 kg
